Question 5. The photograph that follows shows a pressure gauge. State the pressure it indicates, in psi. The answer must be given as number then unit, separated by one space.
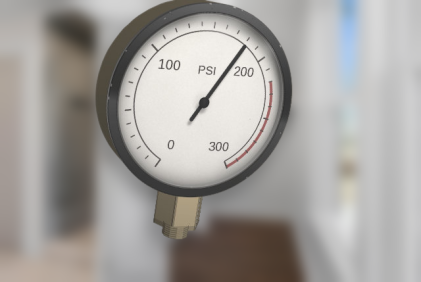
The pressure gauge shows 180 psi
